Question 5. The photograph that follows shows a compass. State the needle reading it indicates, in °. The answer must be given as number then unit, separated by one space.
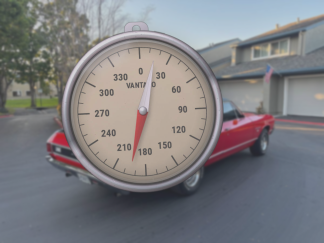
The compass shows 195 °
